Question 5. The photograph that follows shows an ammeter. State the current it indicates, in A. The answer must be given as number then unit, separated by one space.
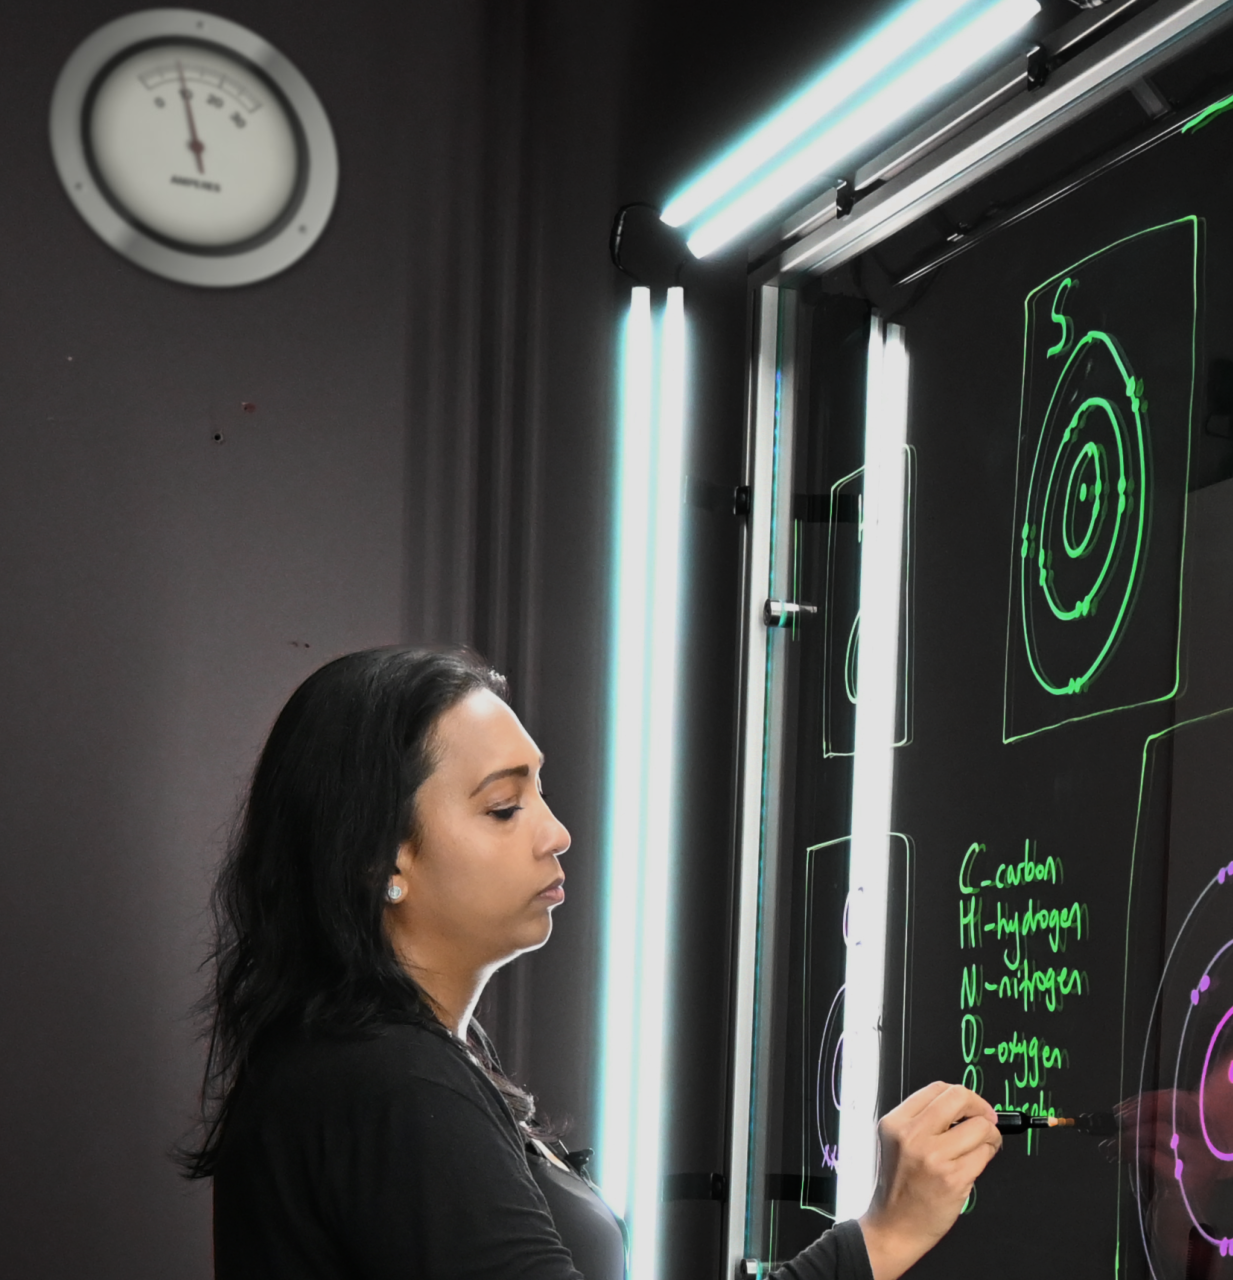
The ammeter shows 10 A
